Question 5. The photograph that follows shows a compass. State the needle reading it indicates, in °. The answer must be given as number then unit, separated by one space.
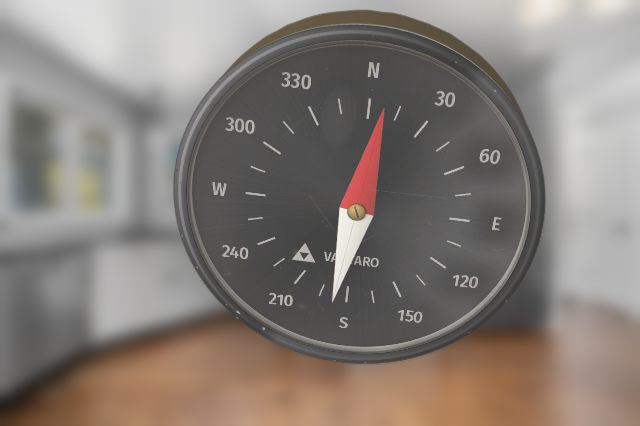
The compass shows 7.5 °
